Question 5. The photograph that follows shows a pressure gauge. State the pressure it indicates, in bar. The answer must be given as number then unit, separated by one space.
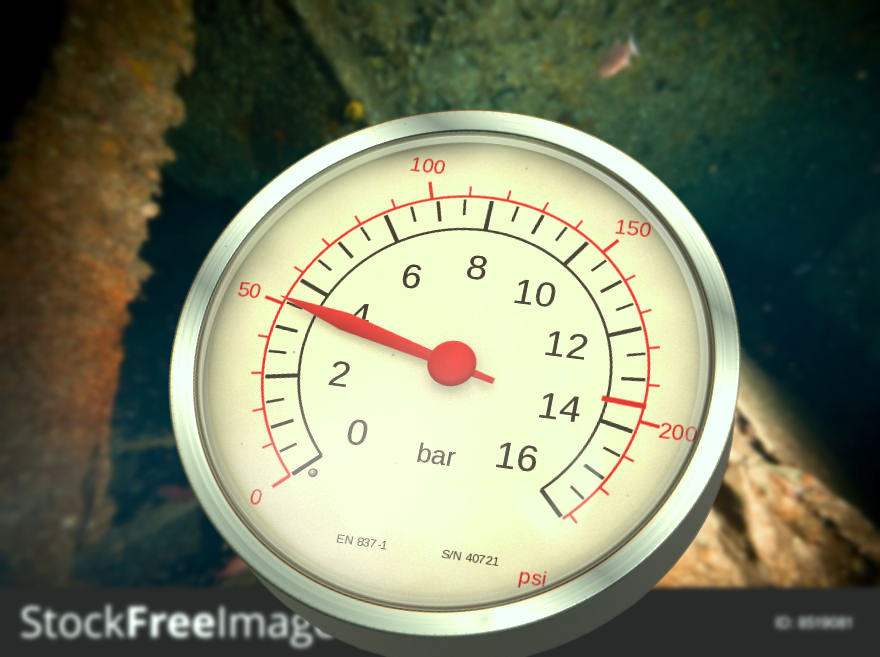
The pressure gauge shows 3.5 bar
